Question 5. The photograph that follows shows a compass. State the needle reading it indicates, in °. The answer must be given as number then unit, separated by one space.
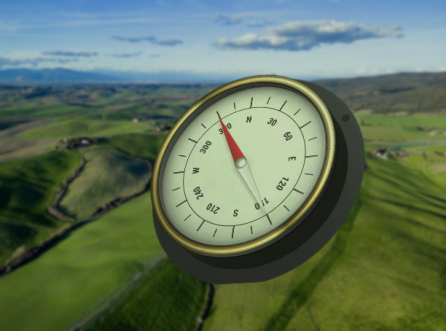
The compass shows 330 °
